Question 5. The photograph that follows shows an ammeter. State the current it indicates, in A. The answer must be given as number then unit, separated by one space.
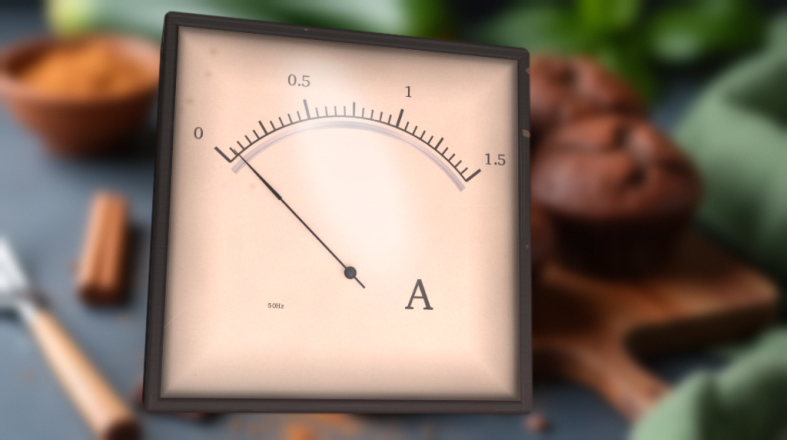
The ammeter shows 0.05 A
